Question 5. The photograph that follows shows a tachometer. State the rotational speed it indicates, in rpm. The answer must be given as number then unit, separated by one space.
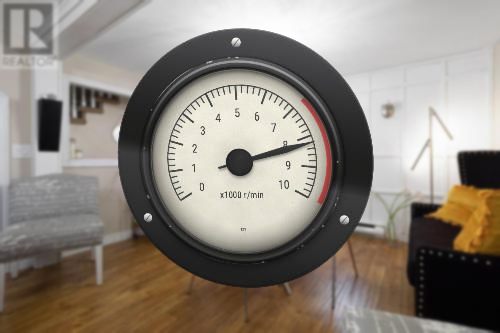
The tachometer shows 8200 rpm
